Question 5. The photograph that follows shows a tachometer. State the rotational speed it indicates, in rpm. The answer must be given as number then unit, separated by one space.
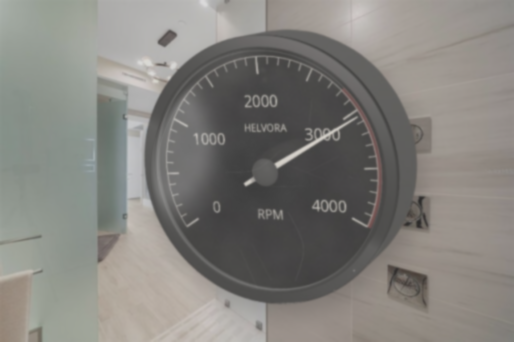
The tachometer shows 3050 rpm
